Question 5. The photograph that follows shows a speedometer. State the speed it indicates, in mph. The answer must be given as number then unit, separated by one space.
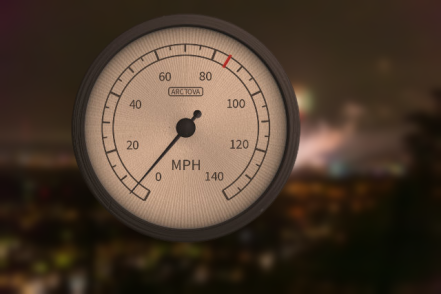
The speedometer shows 5 mph
